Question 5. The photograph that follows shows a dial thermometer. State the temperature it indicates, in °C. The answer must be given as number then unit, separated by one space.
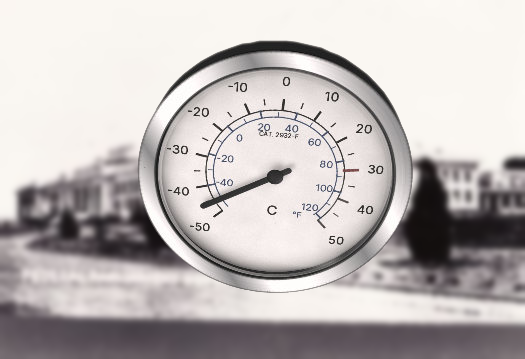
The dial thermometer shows -45 °C
